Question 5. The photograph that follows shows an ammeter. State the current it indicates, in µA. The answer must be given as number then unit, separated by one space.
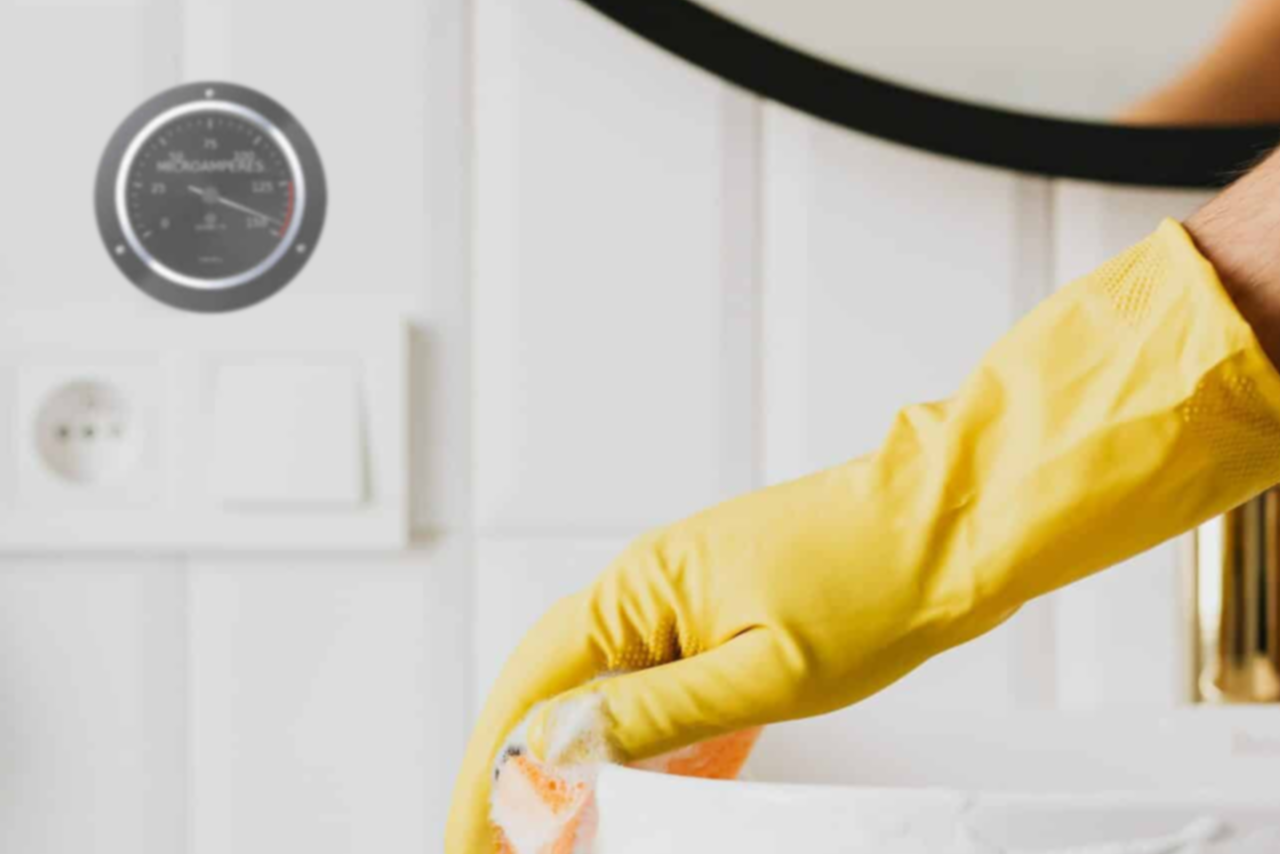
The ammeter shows 145 µA
